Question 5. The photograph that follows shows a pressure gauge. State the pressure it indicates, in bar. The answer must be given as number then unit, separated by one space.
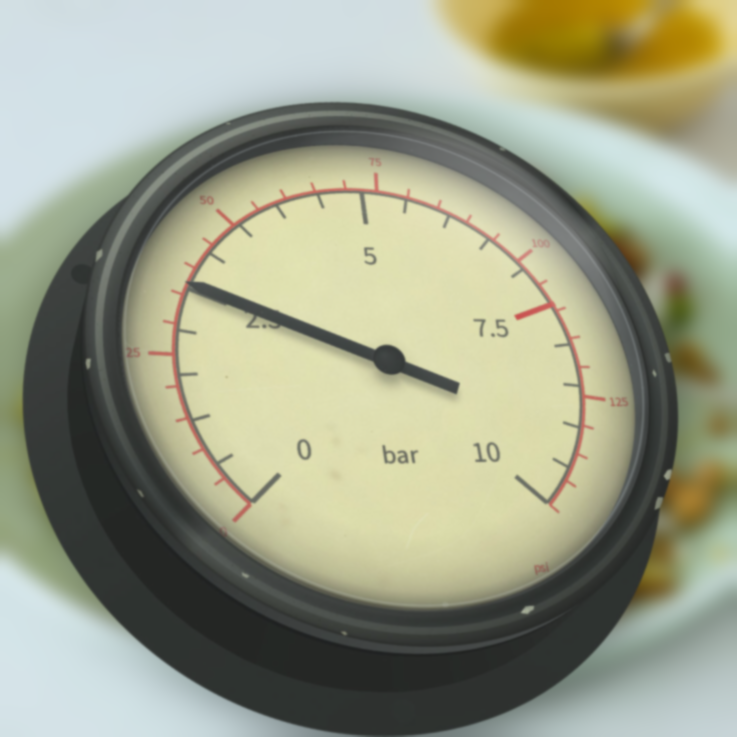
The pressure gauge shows 2.5 bar
